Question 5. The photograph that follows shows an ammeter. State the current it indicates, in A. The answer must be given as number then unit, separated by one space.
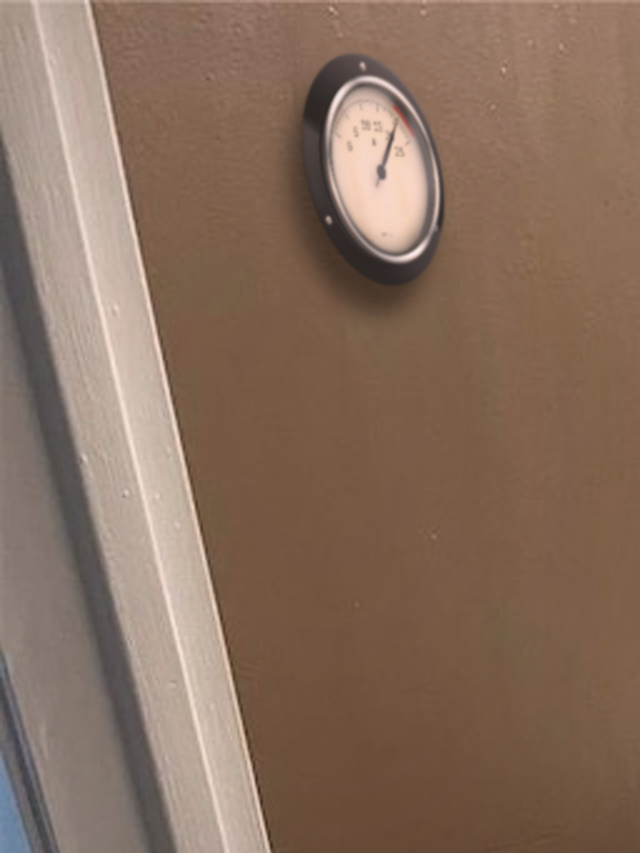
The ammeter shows 20 A
